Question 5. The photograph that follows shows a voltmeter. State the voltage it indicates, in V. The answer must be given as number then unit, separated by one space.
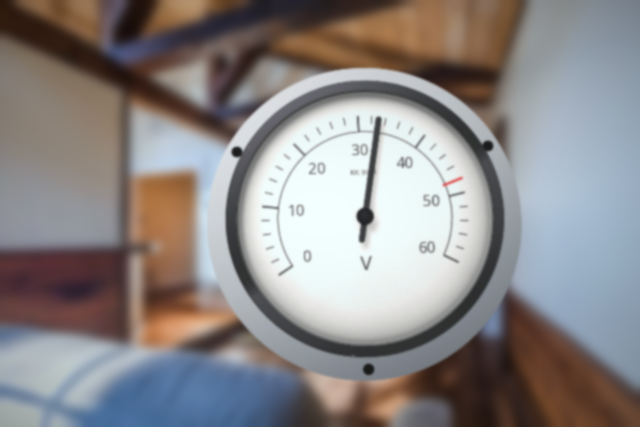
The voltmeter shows 33 V
